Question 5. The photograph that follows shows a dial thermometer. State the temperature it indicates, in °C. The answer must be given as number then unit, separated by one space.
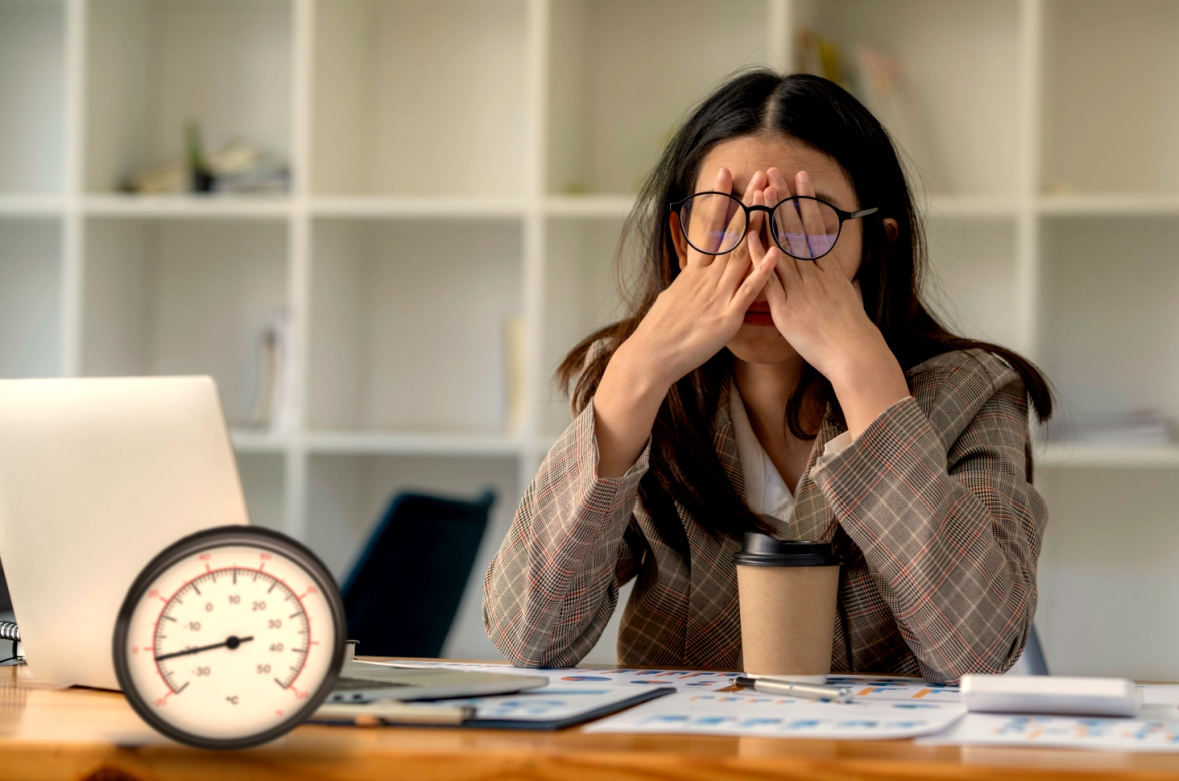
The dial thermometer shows -20 °C
